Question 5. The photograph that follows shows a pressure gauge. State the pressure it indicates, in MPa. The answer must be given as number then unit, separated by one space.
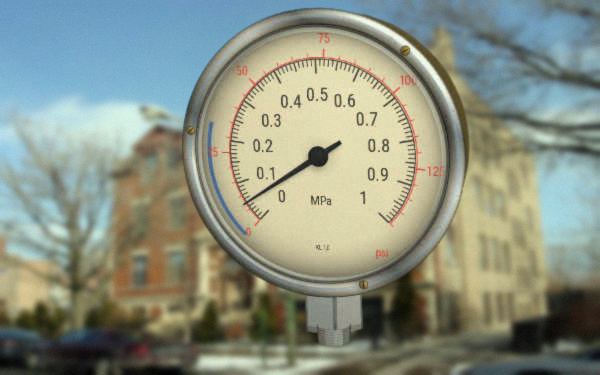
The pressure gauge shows 0.05 MPa
